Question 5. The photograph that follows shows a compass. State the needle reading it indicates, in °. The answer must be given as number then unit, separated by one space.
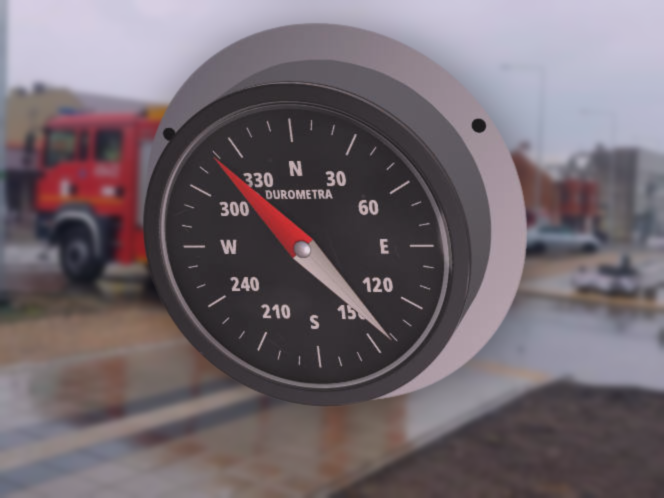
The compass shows 320 °
